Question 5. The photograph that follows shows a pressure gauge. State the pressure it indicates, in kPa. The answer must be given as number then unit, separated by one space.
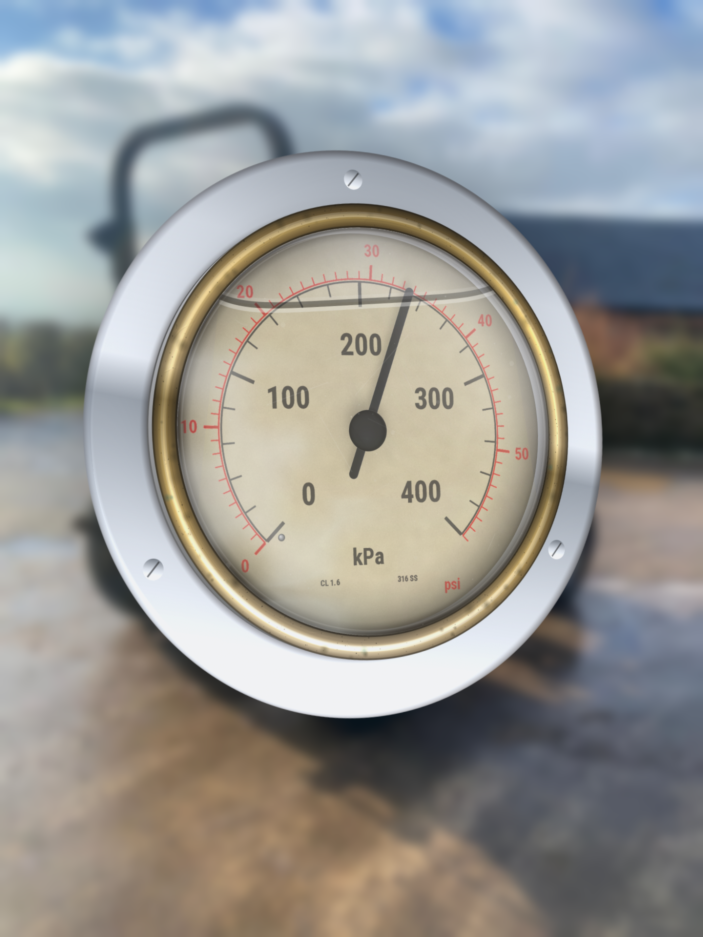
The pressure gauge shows 230 kPa
